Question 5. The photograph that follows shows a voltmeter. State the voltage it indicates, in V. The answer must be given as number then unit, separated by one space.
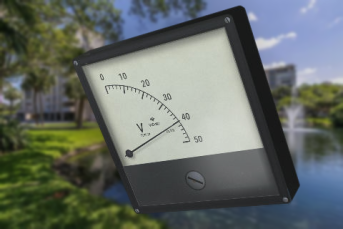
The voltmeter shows 40 V
